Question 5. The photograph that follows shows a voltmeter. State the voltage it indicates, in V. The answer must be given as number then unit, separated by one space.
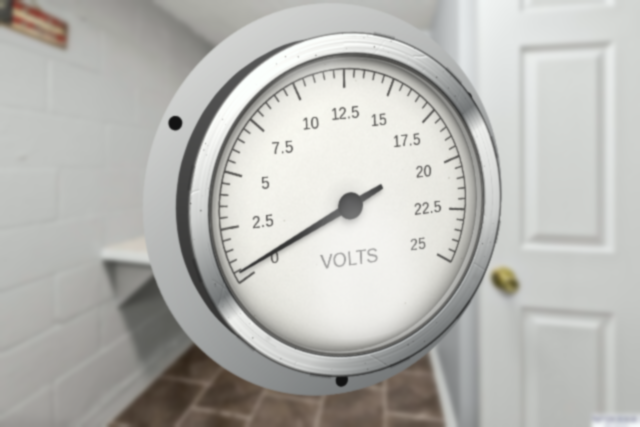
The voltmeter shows 0.5 V
